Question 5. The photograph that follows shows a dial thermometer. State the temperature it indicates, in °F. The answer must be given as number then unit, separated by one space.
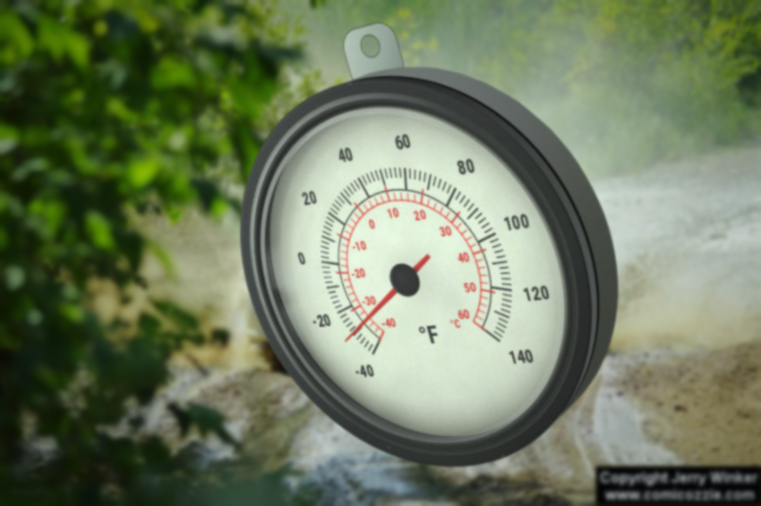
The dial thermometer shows -30 °F
